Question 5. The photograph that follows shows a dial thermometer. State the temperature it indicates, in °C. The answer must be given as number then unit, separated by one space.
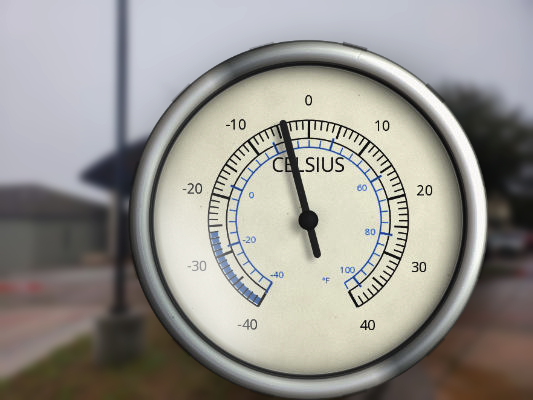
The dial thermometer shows -4 °C
